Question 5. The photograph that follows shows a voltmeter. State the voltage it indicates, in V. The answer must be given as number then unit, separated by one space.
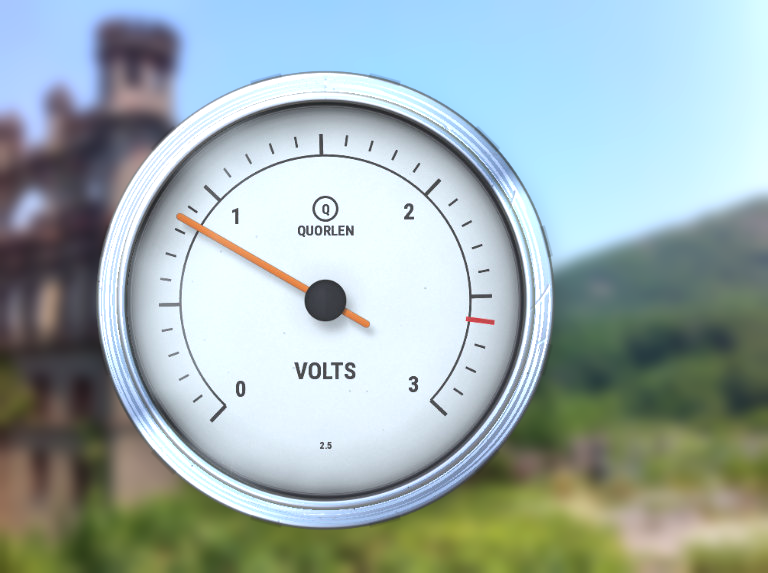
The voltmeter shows 0.85 V
